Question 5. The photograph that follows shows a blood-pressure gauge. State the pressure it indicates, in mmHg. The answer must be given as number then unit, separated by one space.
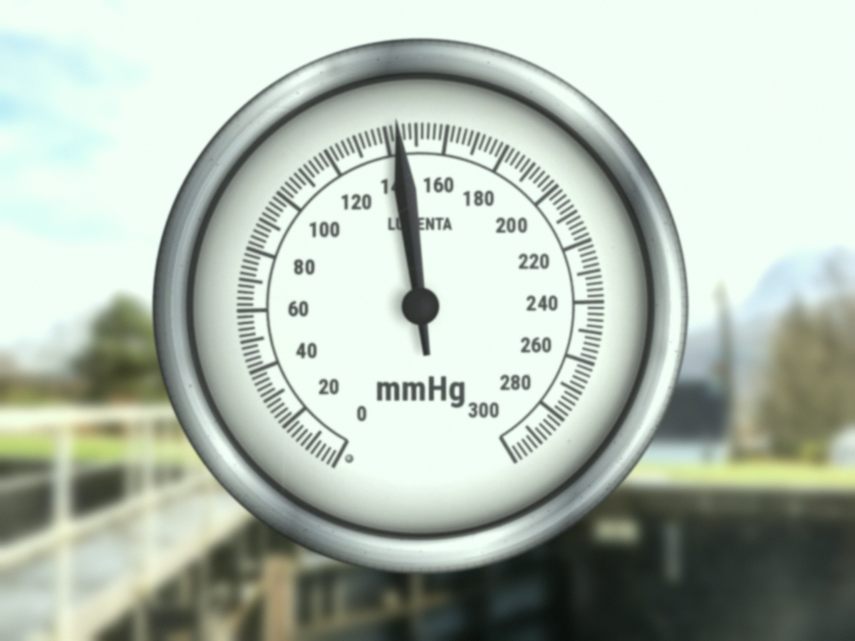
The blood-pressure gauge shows 144 mmHg
